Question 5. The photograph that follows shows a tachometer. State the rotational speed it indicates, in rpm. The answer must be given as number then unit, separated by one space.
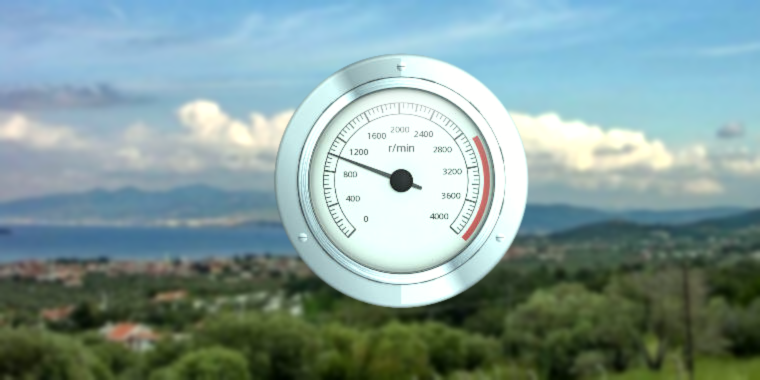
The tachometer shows 1000 rpm
